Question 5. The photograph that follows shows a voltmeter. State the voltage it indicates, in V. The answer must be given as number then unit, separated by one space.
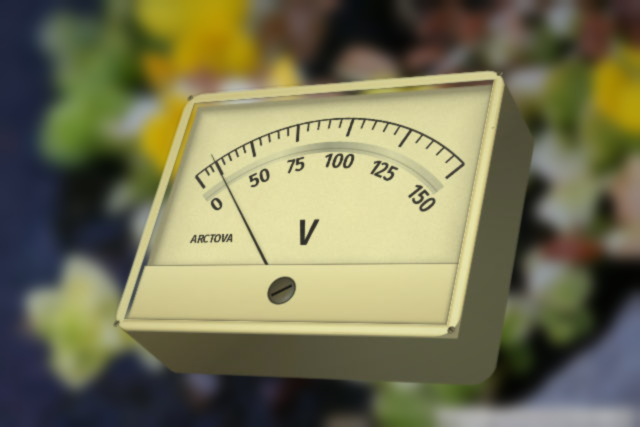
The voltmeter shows 25 V
